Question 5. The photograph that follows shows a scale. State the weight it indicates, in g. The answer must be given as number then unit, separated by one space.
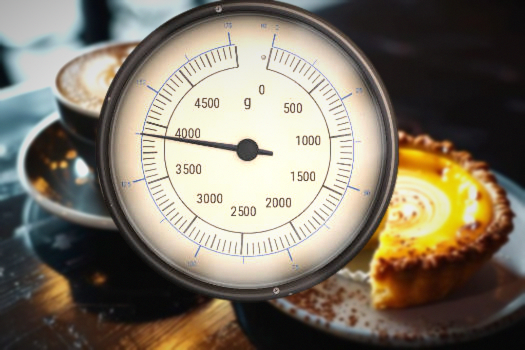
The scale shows 3900 g
